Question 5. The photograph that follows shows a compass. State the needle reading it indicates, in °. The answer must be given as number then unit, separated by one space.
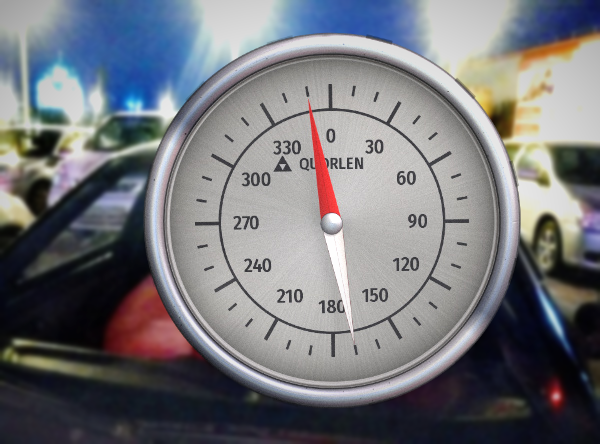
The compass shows 350 °
